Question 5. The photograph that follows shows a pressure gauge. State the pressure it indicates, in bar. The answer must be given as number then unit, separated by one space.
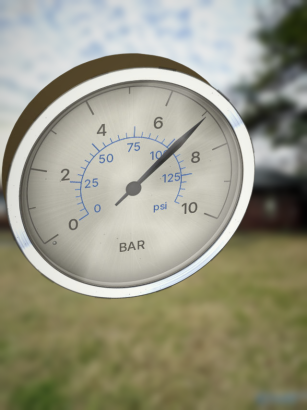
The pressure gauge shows 7 bar
